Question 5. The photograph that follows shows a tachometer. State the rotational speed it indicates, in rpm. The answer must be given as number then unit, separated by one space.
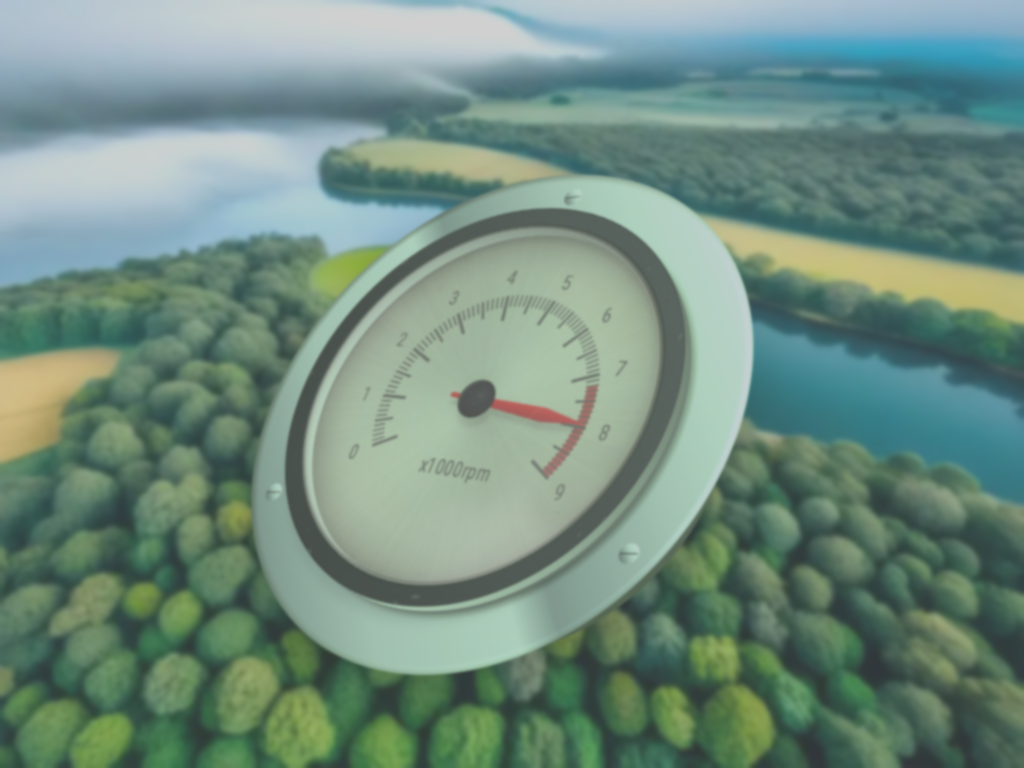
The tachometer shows 8000 rpm
